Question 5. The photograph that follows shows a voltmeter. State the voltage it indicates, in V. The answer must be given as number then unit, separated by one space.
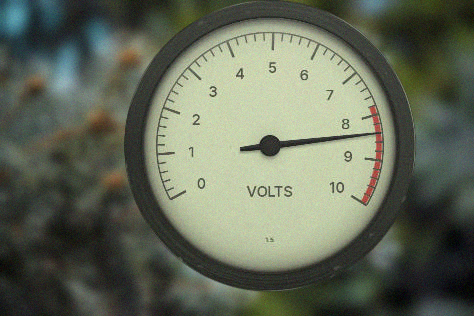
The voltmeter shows 8.4 V
